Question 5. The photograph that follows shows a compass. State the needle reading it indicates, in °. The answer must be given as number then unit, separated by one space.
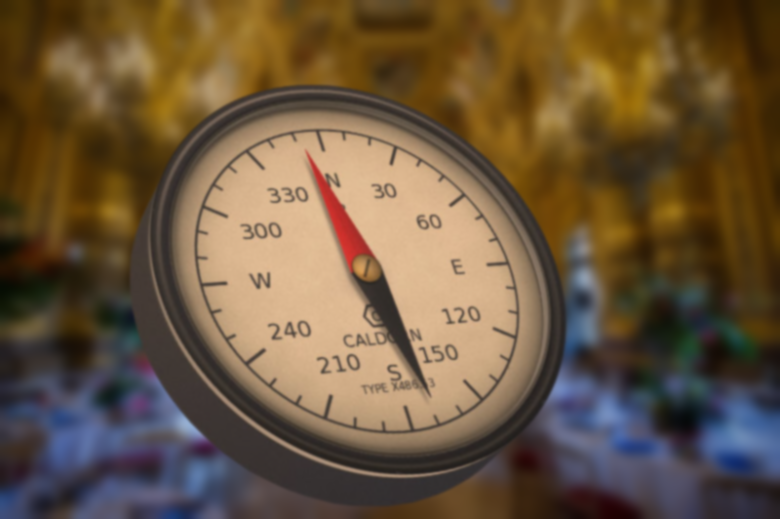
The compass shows 350 °
